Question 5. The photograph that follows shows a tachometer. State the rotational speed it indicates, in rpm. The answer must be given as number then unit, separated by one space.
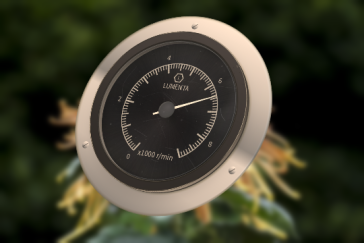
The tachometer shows 6500 rpm
